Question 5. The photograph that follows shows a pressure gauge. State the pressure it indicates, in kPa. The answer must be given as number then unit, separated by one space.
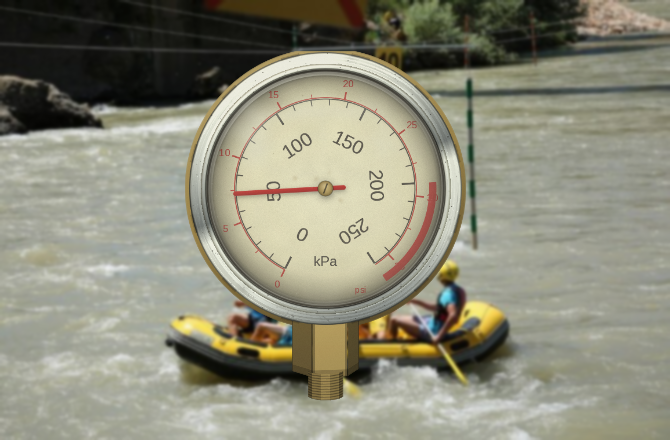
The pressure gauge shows 50 kPa
